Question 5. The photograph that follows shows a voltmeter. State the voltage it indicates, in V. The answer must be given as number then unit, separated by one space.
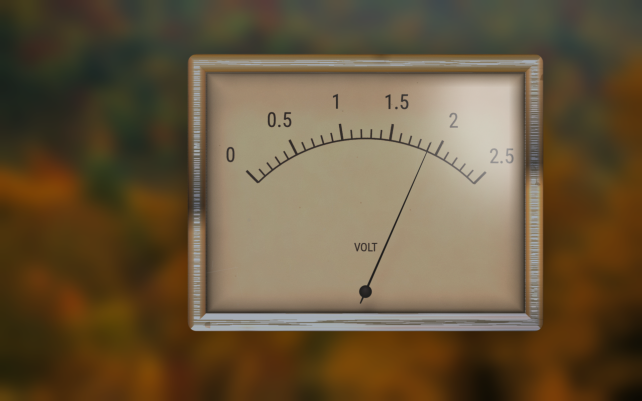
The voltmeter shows 1.9 V
